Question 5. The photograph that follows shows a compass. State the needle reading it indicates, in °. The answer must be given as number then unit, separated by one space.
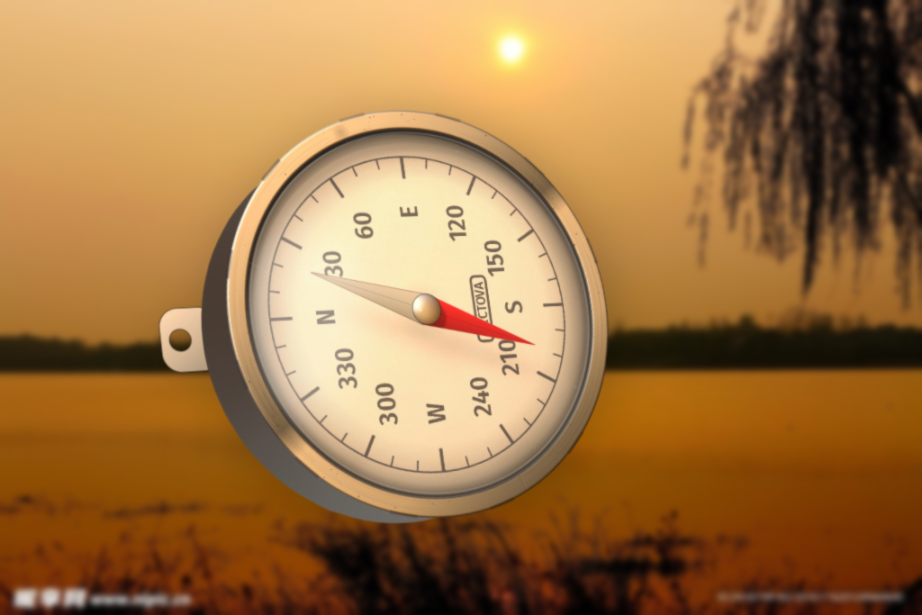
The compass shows 200 °
